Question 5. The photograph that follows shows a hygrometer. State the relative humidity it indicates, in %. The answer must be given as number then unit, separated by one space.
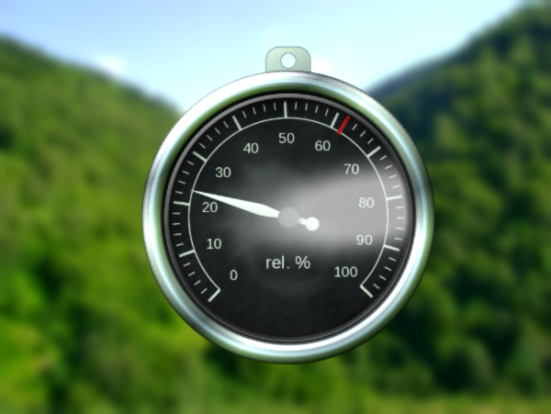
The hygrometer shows 23 %
